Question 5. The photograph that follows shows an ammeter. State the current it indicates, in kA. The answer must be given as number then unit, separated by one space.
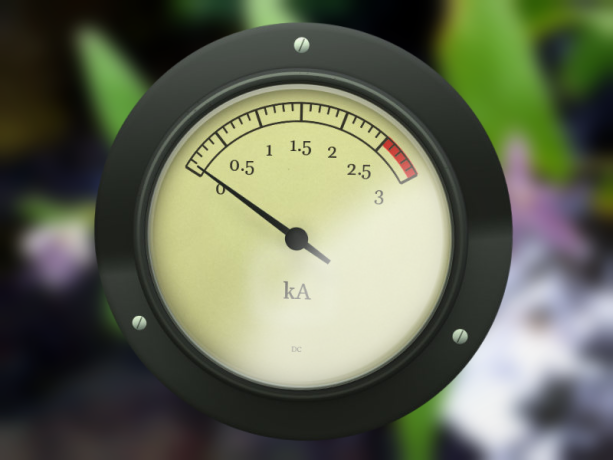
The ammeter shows 0.1 kA
